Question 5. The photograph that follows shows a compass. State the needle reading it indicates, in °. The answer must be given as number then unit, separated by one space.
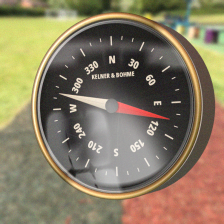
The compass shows 105 °
